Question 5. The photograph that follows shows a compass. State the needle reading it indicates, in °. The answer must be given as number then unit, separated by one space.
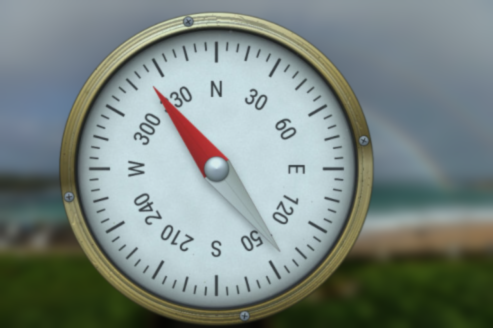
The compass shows 322.5 °
